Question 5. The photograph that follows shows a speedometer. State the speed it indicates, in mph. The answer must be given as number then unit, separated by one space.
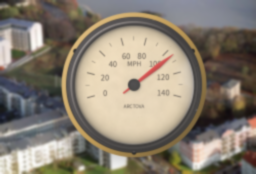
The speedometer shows 105 mph
